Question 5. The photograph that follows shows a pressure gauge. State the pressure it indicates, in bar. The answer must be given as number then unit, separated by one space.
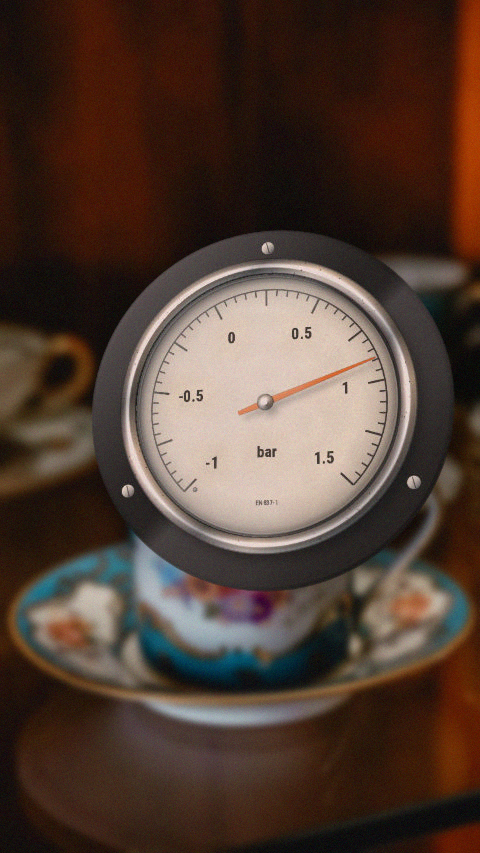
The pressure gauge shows 0.9 bar
